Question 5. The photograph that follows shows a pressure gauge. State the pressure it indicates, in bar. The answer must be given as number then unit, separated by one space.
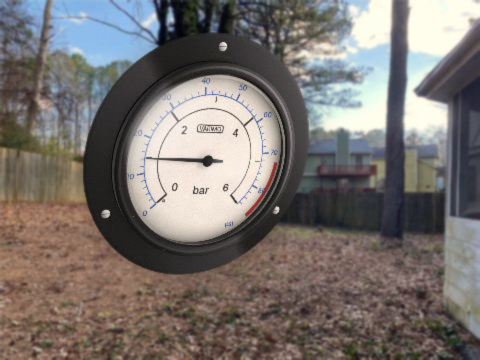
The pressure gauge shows 1 bar
